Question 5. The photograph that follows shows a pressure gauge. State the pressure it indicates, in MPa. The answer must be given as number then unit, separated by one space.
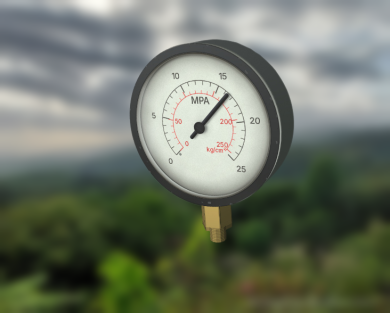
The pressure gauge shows 16.5 MPa
